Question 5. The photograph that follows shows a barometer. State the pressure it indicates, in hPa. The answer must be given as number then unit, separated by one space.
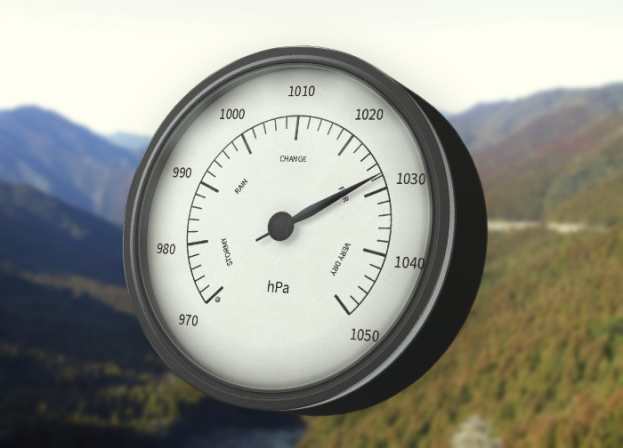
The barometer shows 1028 hPa
